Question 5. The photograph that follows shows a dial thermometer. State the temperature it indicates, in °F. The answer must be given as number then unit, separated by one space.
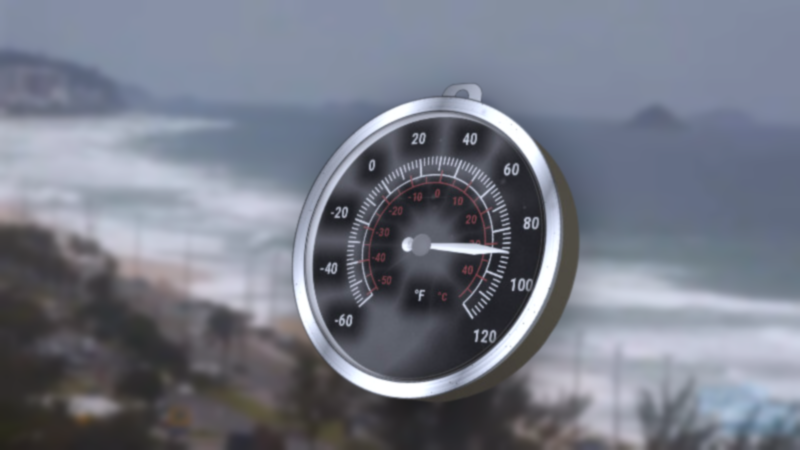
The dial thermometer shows 90 °F
